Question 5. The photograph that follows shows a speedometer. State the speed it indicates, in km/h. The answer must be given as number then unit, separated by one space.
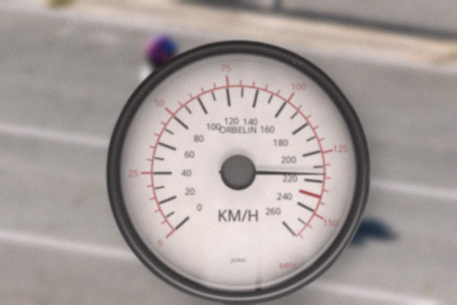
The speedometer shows 215 km/h
